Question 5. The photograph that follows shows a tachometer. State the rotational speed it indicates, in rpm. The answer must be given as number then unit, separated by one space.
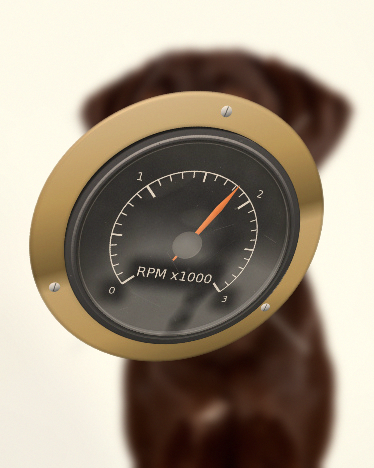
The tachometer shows 1800 rpm
